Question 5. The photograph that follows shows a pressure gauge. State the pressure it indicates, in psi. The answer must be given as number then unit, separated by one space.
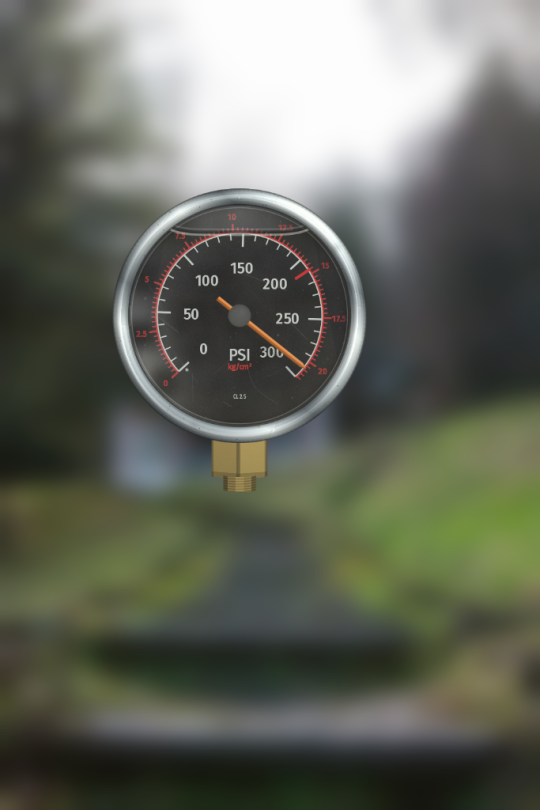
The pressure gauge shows 290 psi
